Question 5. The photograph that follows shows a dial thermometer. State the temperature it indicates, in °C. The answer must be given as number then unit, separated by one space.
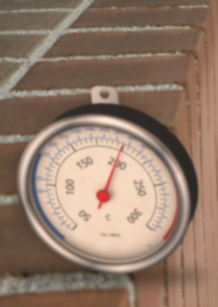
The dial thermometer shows 200 °C
